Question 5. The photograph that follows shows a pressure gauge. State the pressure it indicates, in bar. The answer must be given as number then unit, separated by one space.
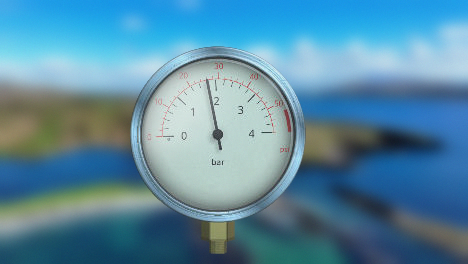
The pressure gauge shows 1.8 bar
